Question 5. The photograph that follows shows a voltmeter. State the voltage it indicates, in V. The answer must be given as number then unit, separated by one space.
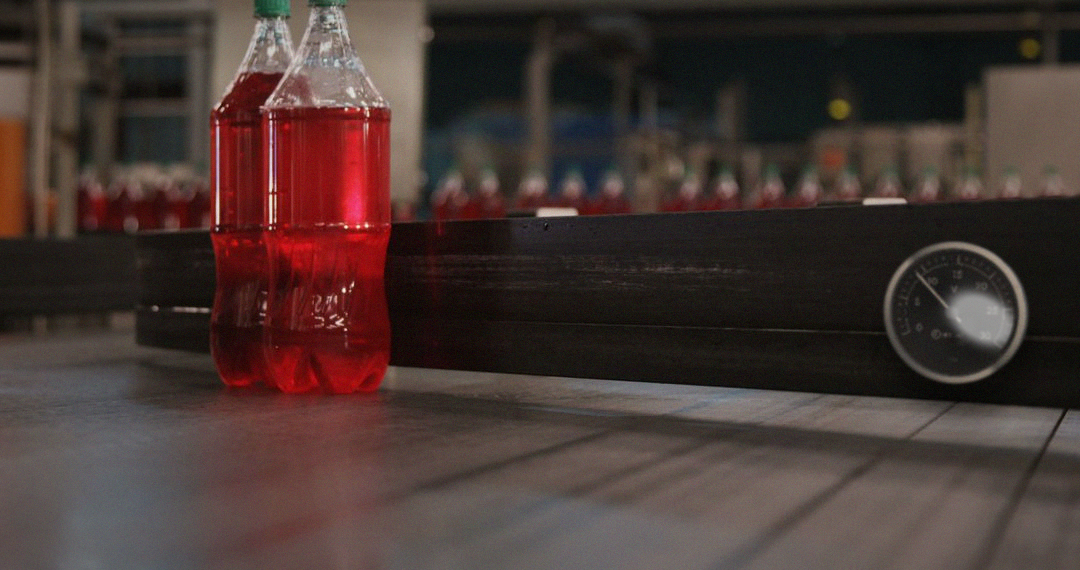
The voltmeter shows 9 V
